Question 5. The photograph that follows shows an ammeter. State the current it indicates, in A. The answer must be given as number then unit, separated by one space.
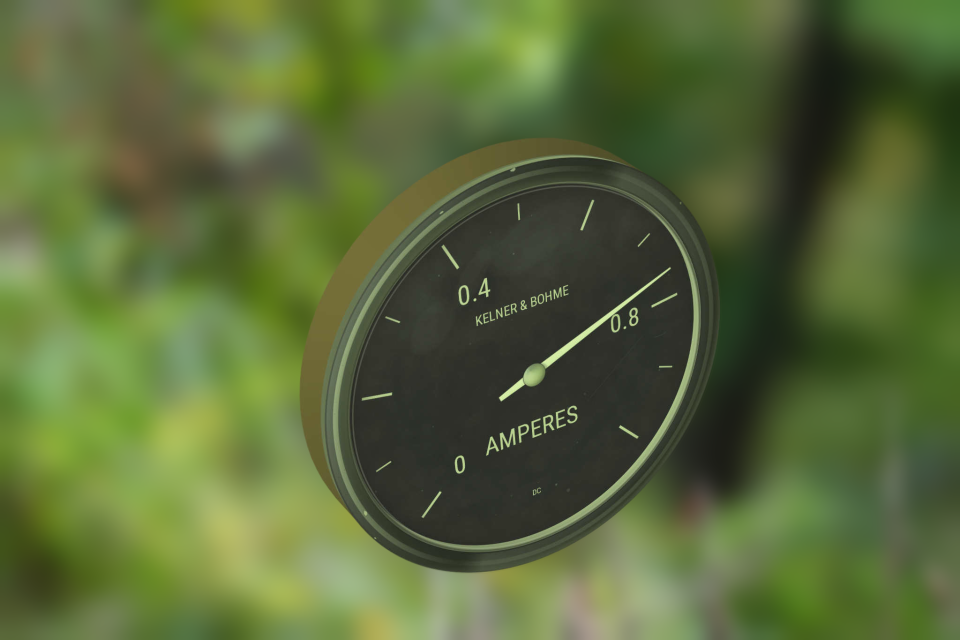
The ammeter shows 0.75 A
